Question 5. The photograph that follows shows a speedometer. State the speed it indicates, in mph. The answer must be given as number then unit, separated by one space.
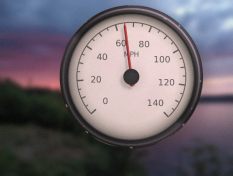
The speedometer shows 65 mph
